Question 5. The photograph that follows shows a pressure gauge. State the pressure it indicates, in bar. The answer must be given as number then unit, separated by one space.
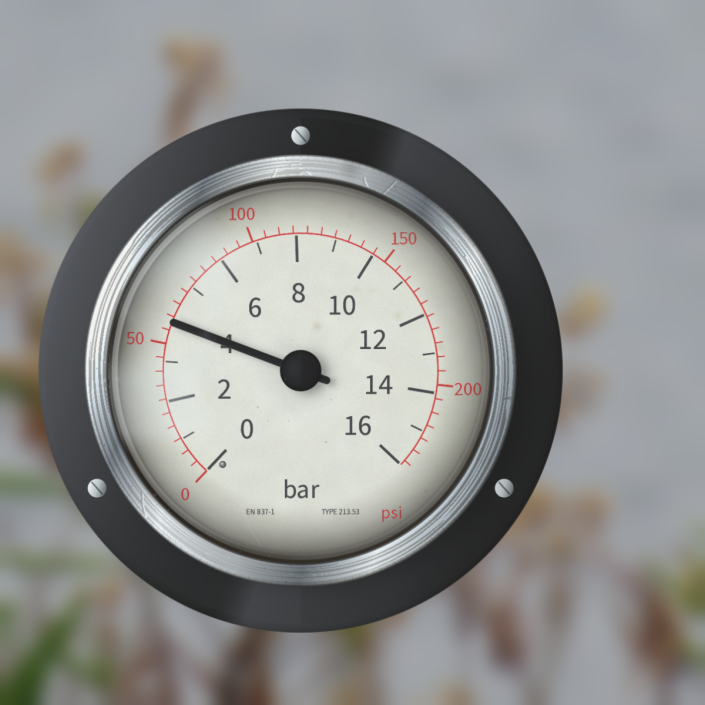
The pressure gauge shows 4 bar
